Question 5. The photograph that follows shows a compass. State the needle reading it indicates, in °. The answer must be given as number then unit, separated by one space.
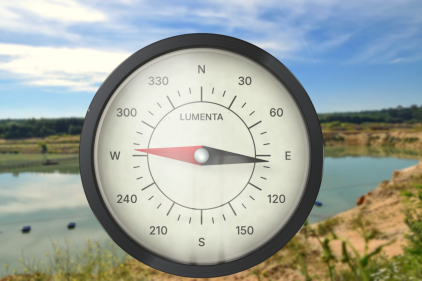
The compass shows 275 °
